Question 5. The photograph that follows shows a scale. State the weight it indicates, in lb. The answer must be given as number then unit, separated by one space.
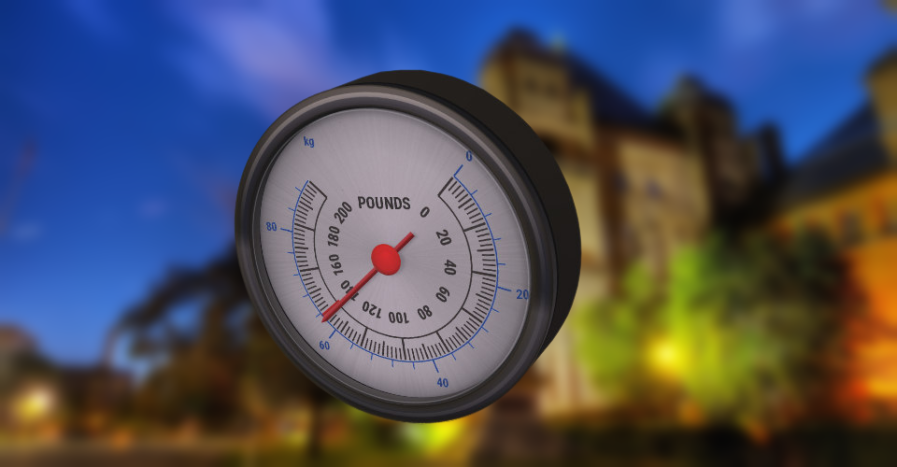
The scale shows 138 lb
